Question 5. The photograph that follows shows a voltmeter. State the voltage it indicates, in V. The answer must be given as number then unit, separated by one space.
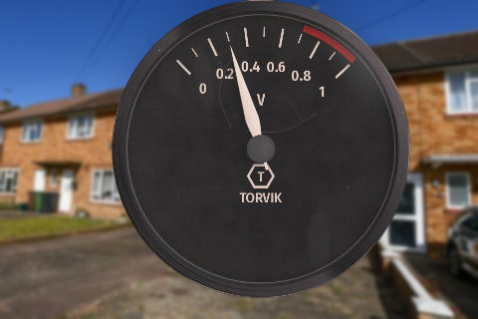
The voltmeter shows 0.3 V
